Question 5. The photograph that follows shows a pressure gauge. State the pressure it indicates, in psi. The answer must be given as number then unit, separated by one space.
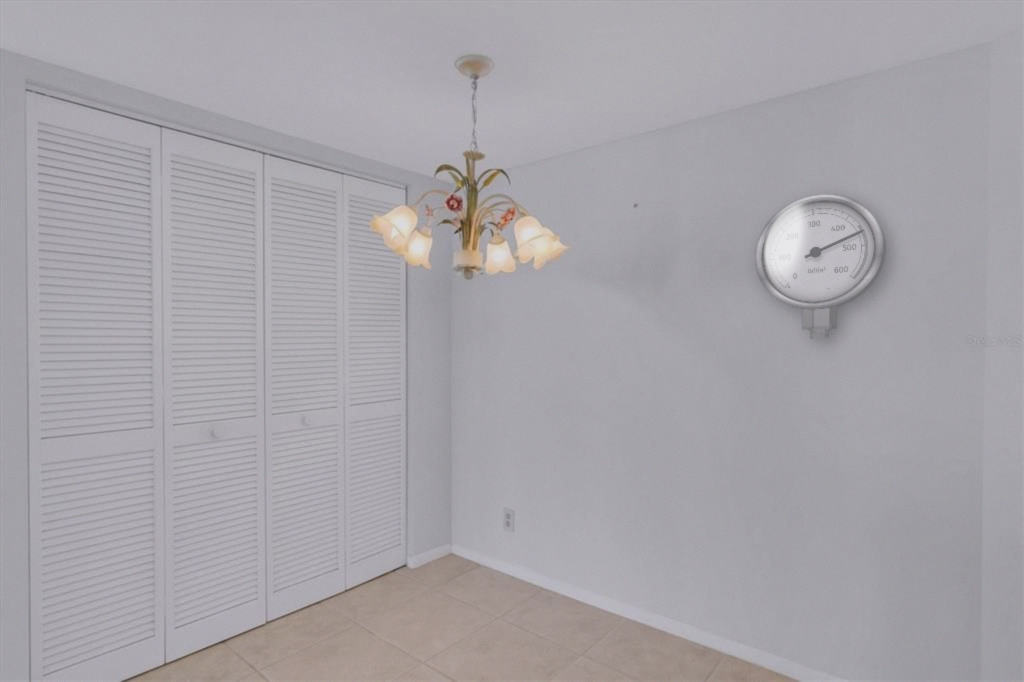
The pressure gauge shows 460 psi
